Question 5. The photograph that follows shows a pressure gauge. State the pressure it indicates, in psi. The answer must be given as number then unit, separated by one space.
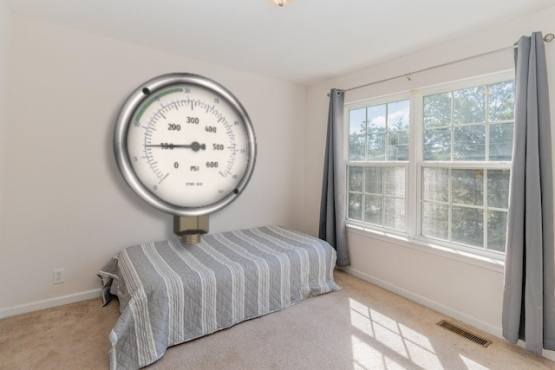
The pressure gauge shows 100 psi
